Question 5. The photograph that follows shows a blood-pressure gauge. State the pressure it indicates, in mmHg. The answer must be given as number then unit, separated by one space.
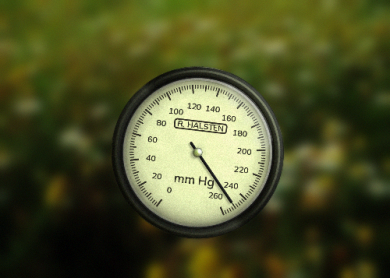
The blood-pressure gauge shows 250 mmHg
